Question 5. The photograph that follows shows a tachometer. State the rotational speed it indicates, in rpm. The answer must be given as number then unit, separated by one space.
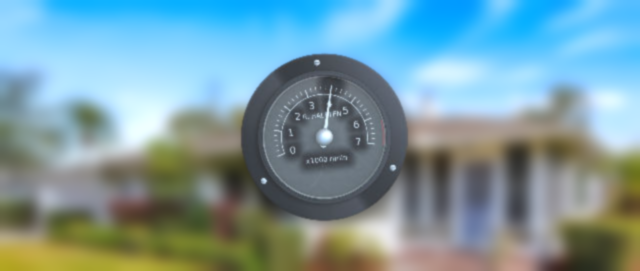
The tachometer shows 4000 rpm
